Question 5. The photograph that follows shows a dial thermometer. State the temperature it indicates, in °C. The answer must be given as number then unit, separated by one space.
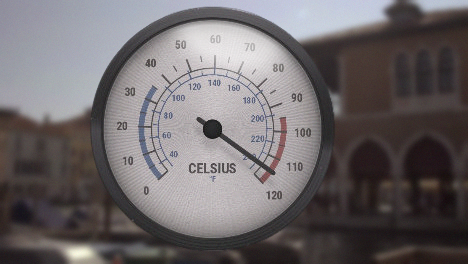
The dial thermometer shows 115 °C
